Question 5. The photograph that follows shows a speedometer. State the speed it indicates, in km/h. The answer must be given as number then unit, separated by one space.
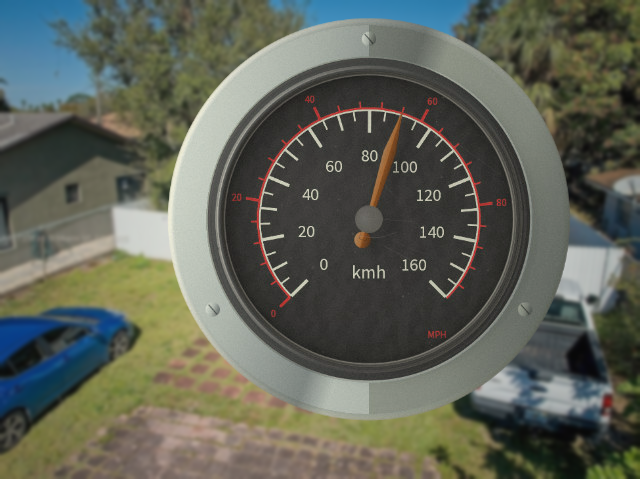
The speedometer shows 90 km/h
